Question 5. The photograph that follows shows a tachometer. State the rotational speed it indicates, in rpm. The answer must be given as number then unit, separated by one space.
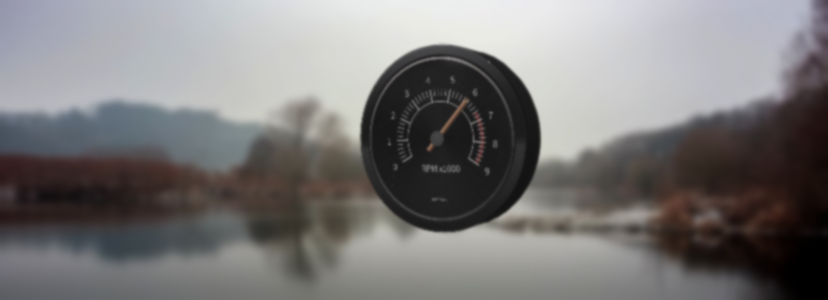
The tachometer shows 6000 rpm
